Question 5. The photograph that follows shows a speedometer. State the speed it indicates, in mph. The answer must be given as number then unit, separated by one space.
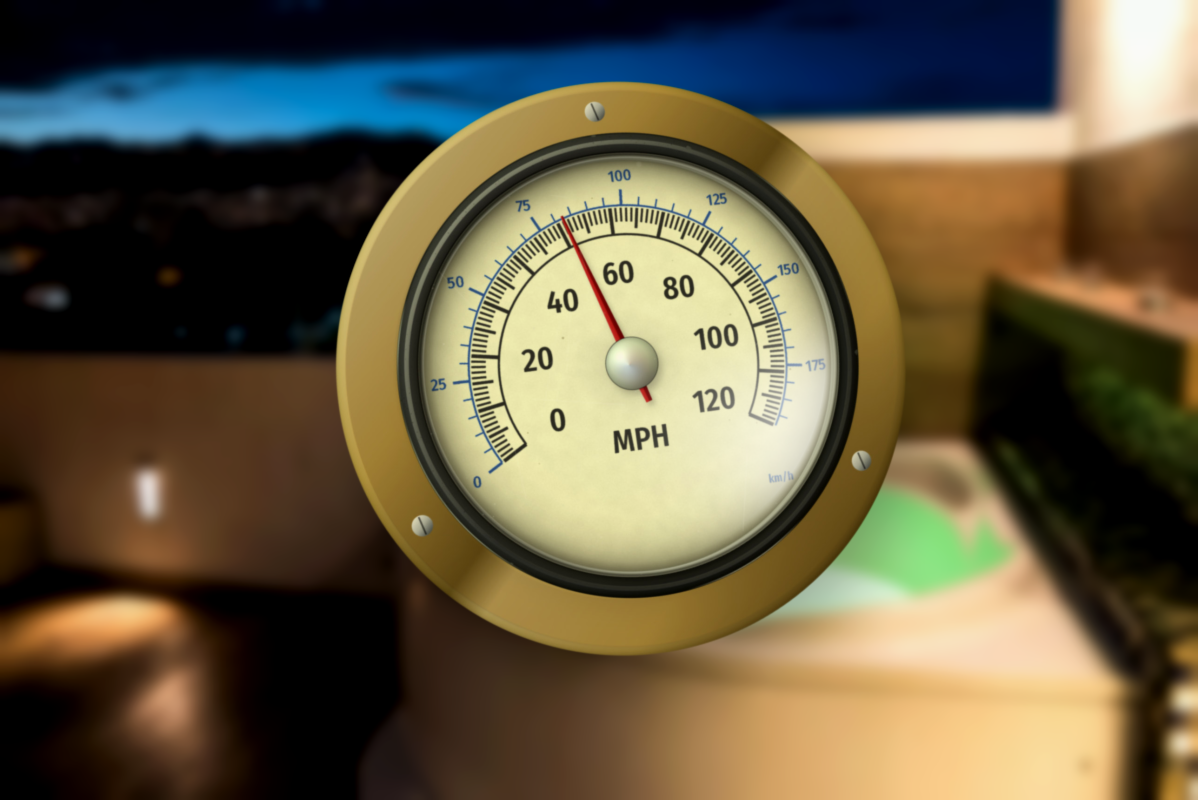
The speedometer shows 51 mph
